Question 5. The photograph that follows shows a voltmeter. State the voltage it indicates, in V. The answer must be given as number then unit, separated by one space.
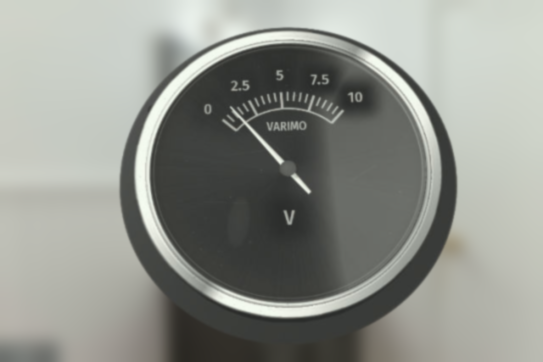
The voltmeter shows 1 V
